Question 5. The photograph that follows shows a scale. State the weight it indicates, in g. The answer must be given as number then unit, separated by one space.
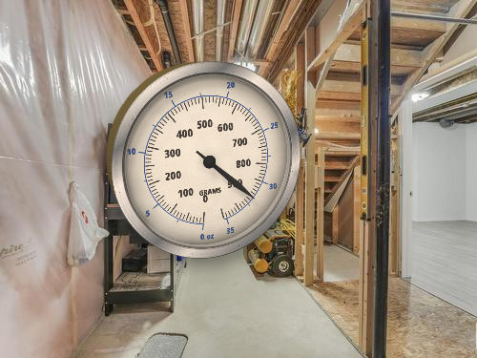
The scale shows 900 g
